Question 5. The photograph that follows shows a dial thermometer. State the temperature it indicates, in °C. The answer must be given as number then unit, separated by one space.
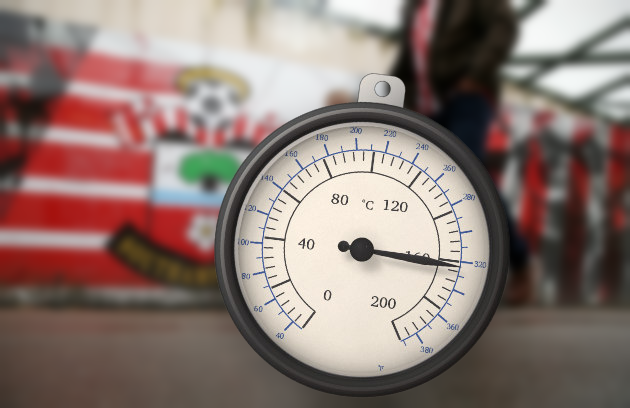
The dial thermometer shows 162 °C
